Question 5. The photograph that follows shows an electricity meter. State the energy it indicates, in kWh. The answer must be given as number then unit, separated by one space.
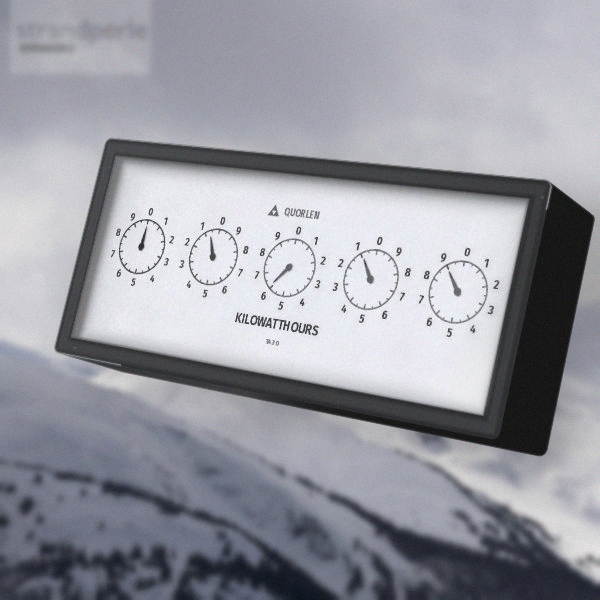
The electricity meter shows 609 kWh
